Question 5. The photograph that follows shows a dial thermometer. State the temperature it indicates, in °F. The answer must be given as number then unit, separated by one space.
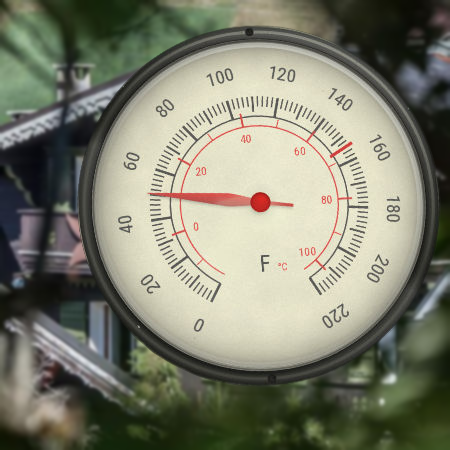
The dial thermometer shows 50 °F
